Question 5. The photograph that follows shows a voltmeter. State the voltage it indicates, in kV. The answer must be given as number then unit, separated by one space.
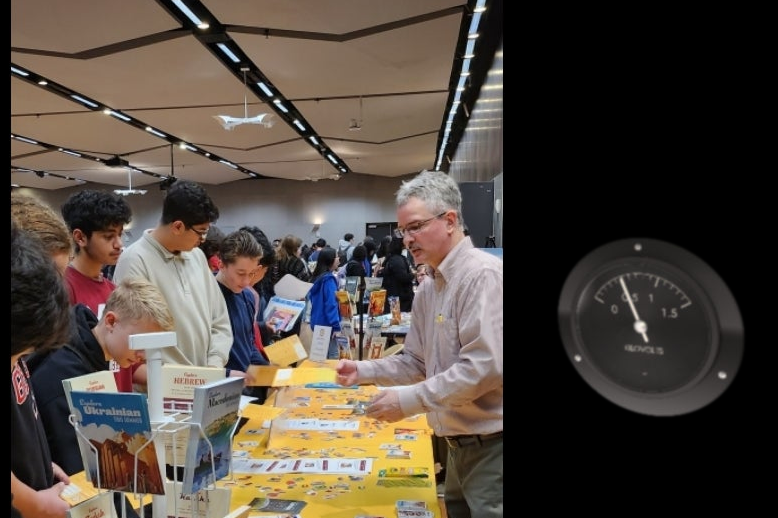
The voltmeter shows 0.5 kV
